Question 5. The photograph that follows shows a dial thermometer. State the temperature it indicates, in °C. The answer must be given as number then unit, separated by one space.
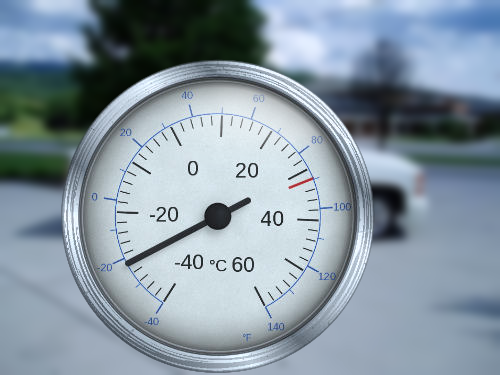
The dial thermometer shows -30 °C
